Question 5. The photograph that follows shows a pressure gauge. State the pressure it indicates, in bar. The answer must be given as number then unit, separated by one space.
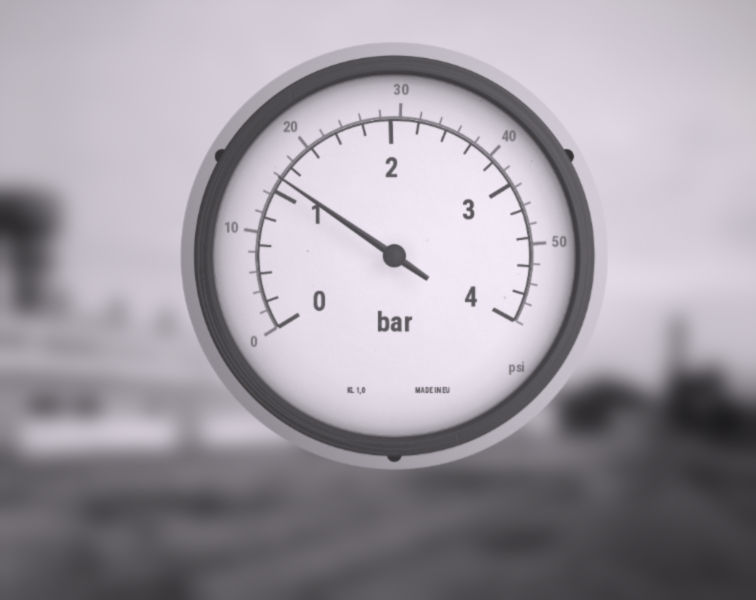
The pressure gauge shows 1.1 bar
